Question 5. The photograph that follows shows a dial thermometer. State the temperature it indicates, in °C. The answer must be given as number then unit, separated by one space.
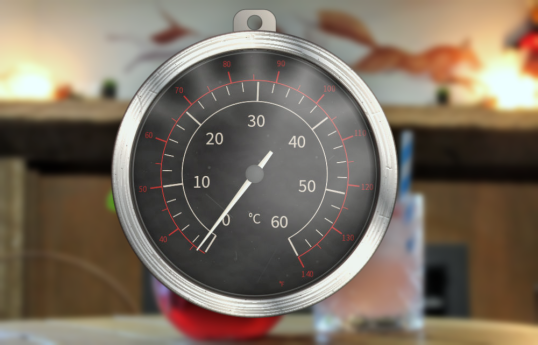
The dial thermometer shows 1 °C
